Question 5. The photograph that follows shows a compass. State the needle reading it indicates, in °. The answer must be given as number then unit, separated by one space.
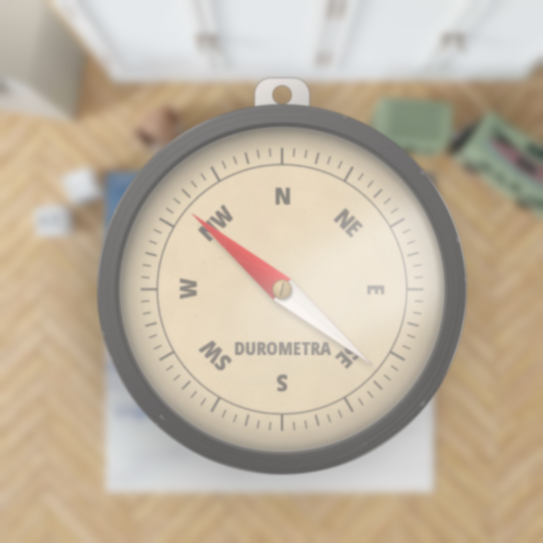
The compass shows 310 °
